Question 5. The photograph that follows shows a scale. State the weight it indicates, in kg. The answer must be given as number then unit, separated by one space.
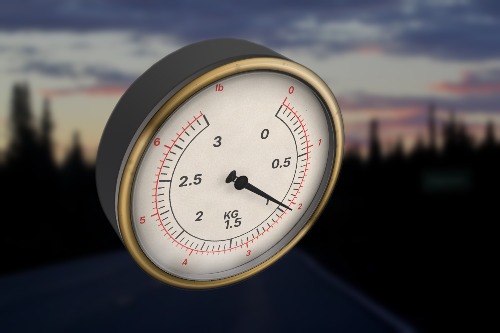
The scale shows 0.95 kg
